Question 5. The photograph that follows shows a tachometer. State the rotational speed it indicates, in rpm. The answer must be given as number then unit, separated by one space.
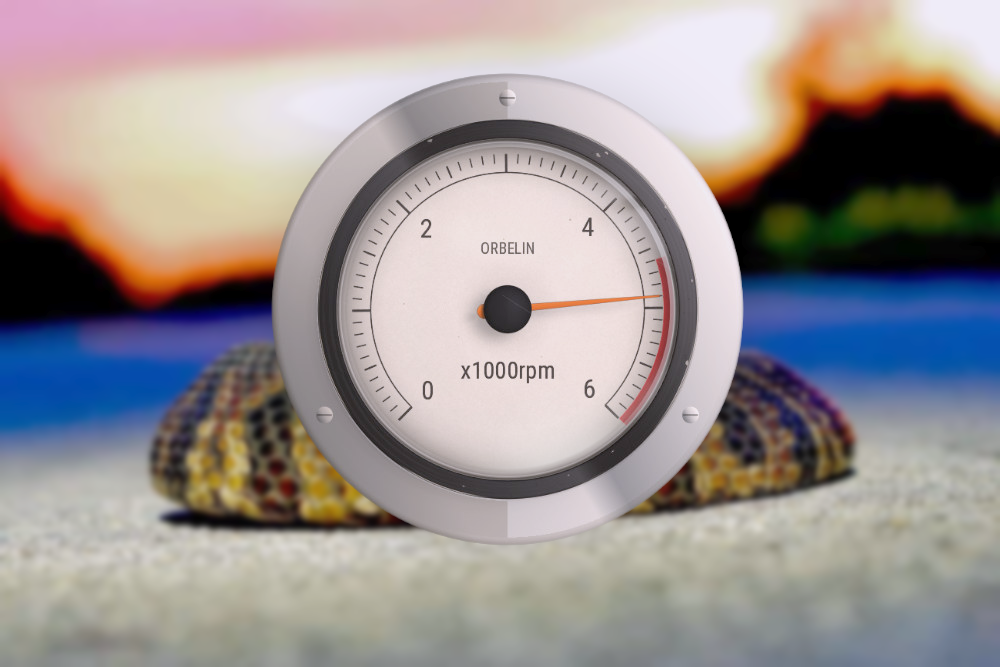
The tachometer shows 4900 rpm
